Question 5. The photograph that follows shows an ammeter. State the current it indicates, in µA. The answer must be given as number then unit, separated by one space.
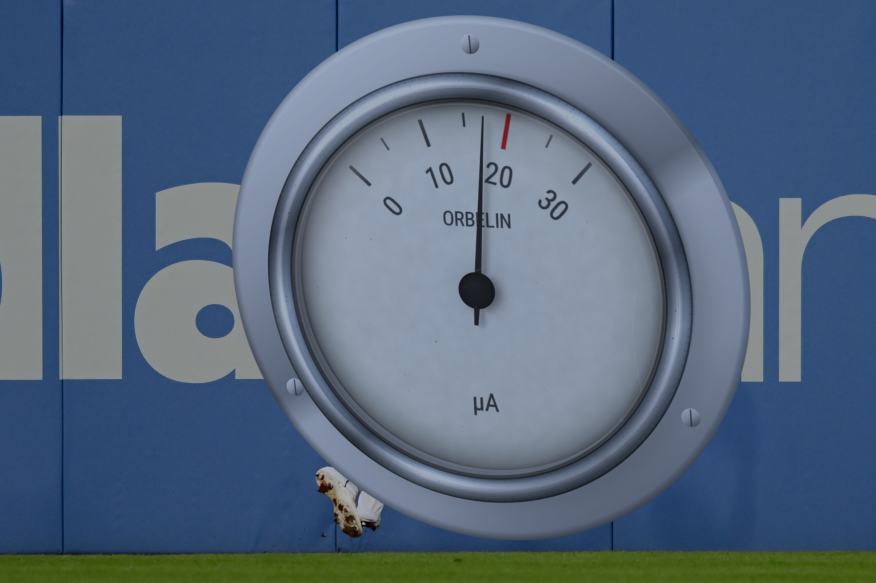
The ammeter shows 17.5 µA
